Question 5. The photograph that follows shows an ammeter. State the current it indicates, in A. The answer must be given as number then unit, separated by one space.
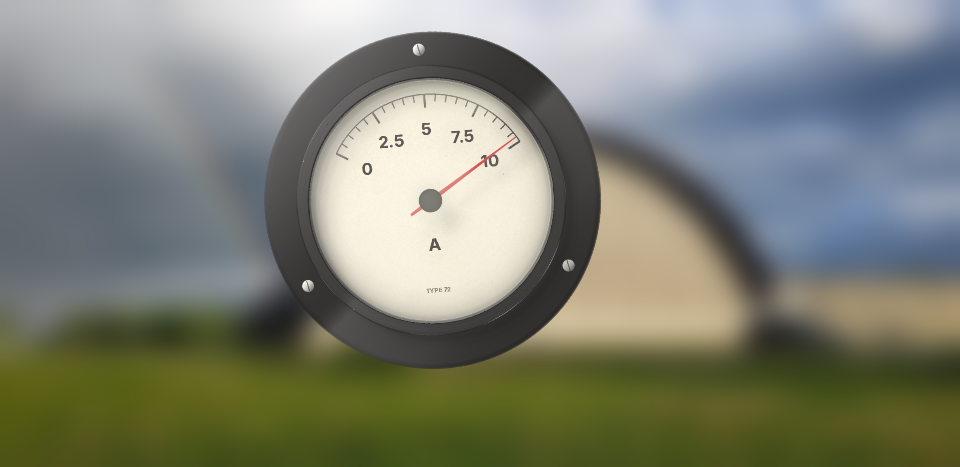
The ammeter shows 9.75 A
